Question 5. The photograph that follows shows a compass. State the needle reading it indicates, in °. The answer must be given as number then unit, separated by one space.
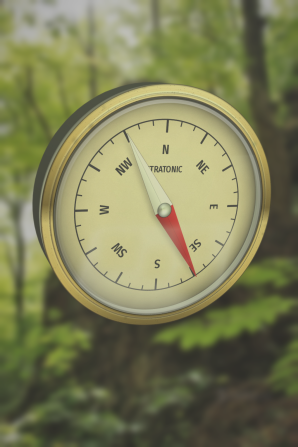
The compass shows 150 °
